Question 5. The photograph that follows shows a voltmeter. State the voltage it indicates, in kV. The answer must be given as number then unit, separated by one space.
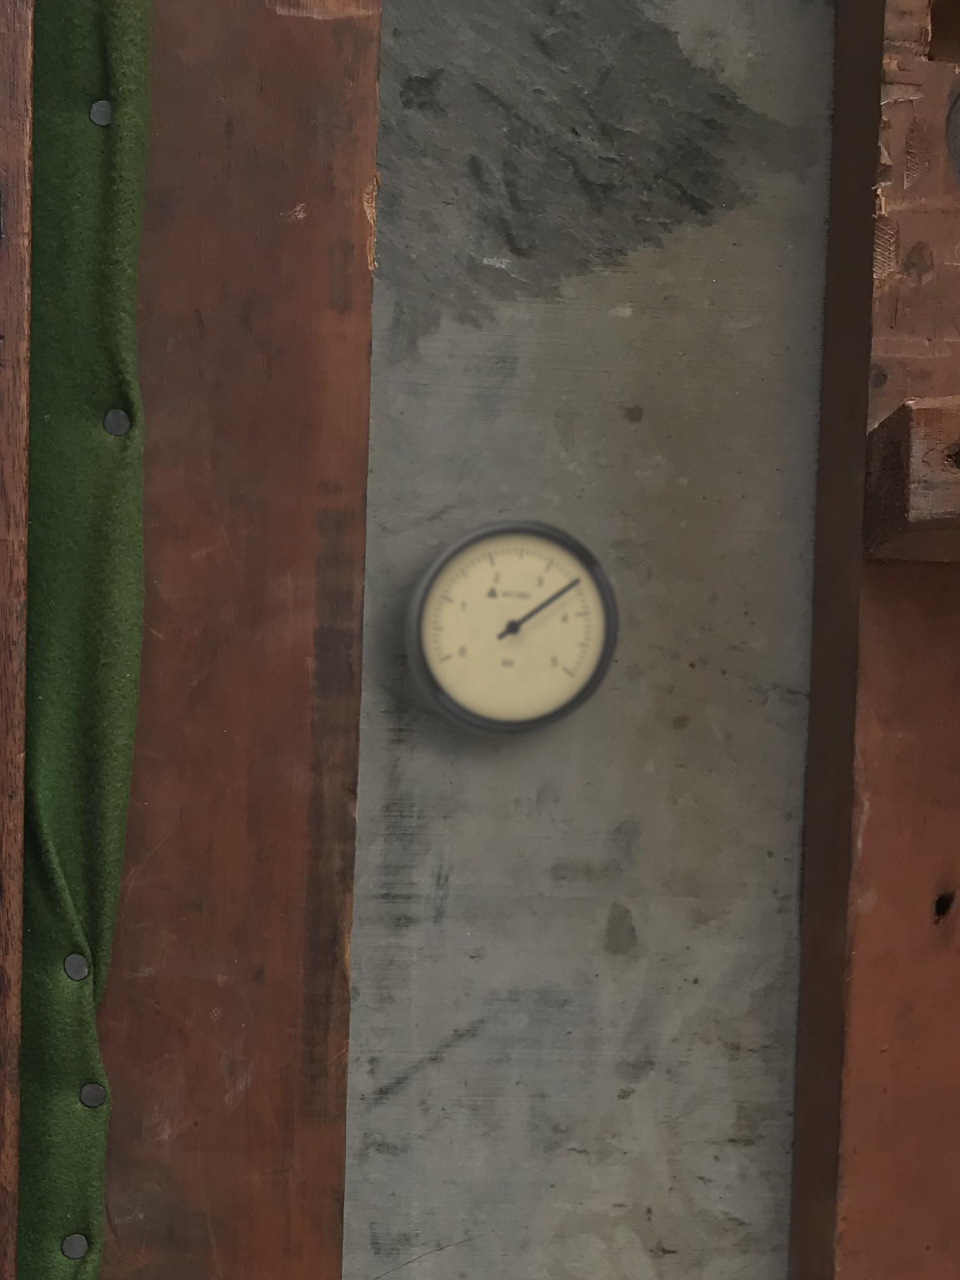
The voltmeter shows 3.5 kV
